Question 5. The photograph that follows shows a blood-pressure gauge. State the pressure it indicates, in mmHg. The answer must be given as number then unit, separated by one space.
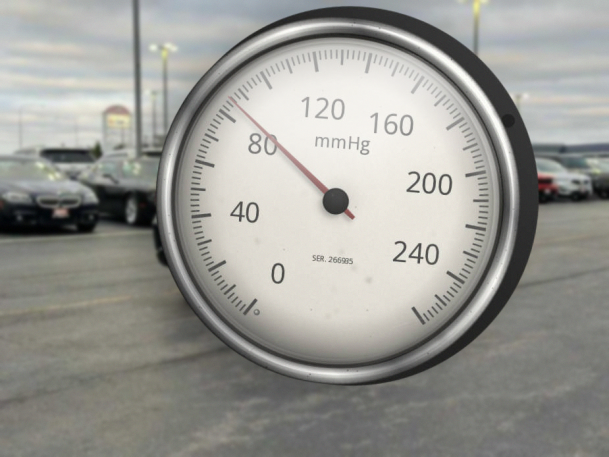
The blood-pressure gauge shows 86 mmHg
